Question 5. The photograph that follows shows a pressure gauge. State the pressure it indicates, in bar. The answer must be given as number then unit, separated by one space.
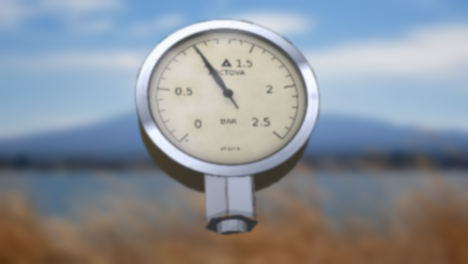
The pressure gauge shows 1 bar
